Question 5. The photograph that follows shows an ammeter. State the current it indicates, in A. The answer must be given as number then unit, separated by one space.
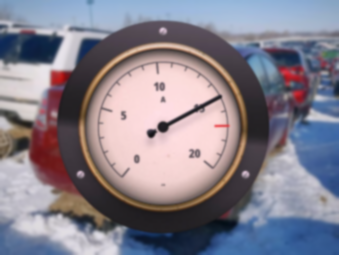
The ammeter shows 15 A
